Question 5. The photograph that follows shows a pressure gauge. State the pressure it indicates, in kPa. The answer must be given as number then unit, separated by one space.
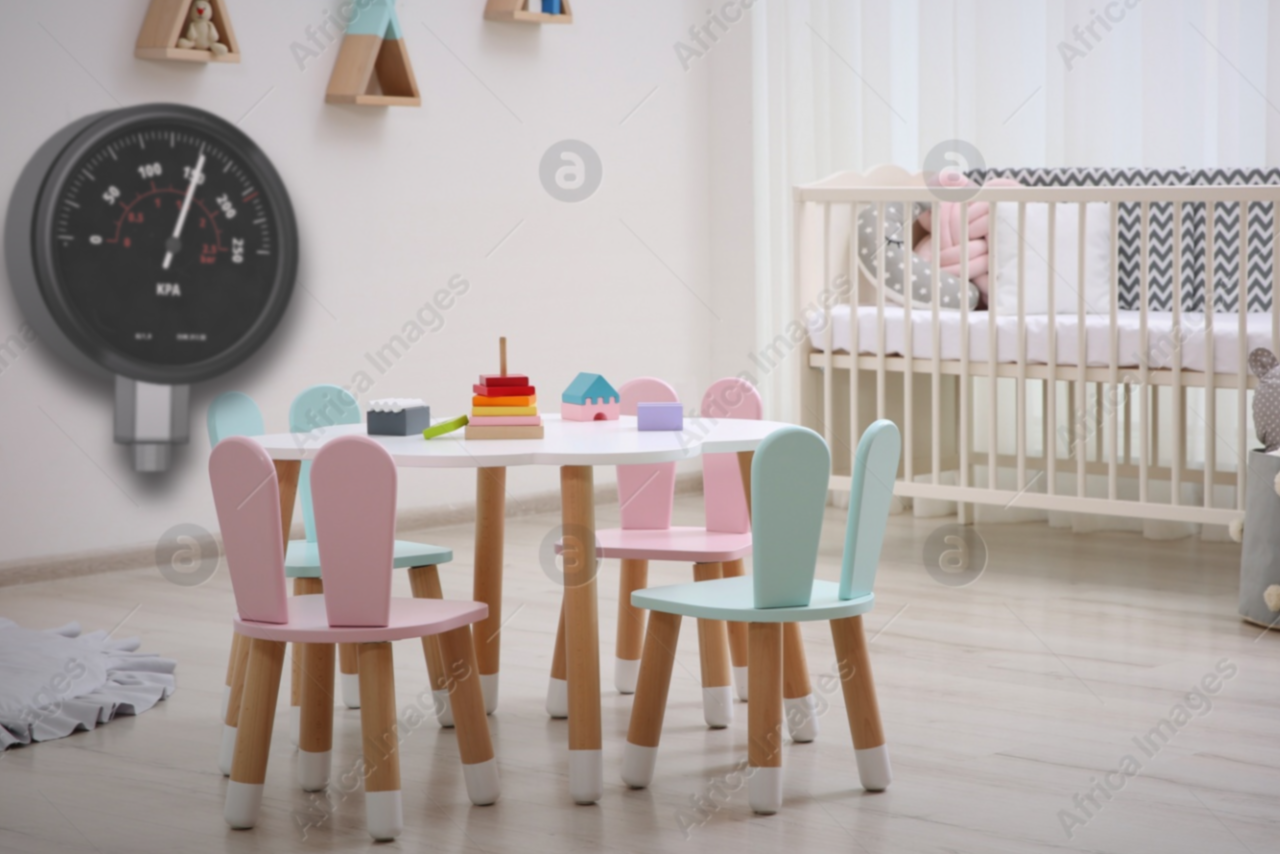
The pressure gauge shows 150 kPa
